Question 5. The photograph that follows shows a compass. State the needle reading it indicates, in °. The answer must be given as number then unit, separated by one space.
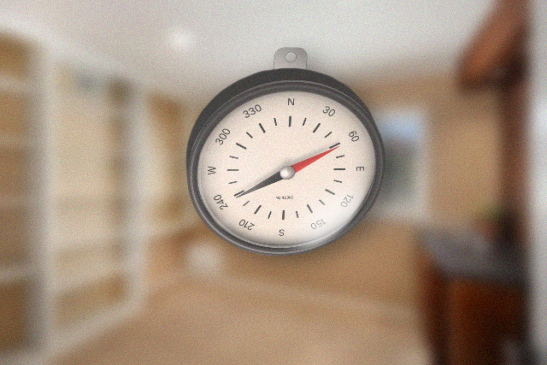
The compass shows 60 °
